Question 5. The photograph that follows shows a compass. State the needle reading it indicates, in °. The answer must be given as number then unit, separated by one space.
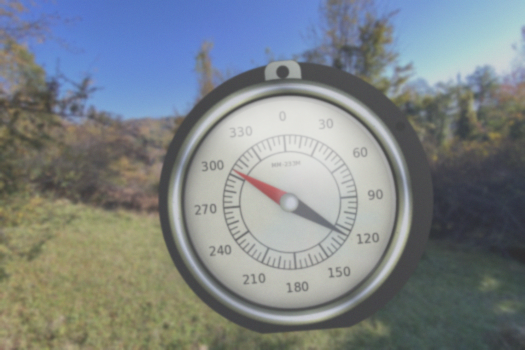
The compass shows 305 °
